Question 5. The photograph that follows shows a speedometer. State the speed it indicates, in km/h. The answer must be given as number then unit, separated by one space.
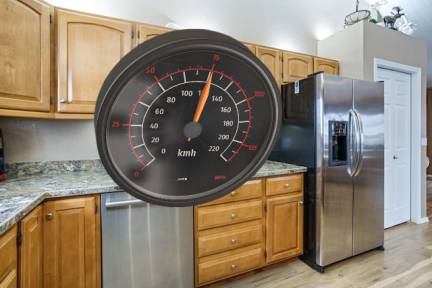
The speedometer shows 120 km/h
